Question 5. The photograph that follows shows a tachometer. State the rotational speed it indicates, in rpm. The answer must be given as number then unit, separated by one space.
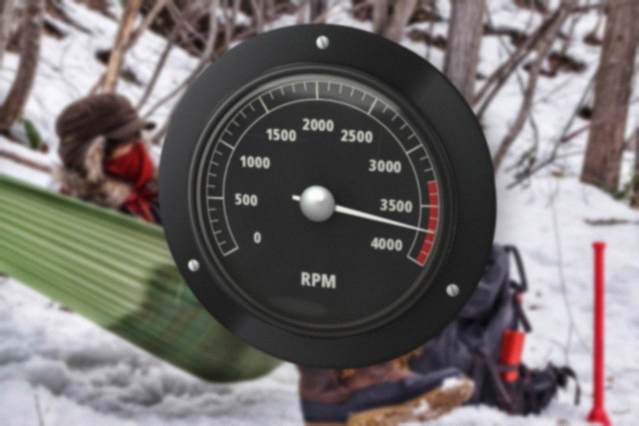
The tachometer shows 3700 rpm
